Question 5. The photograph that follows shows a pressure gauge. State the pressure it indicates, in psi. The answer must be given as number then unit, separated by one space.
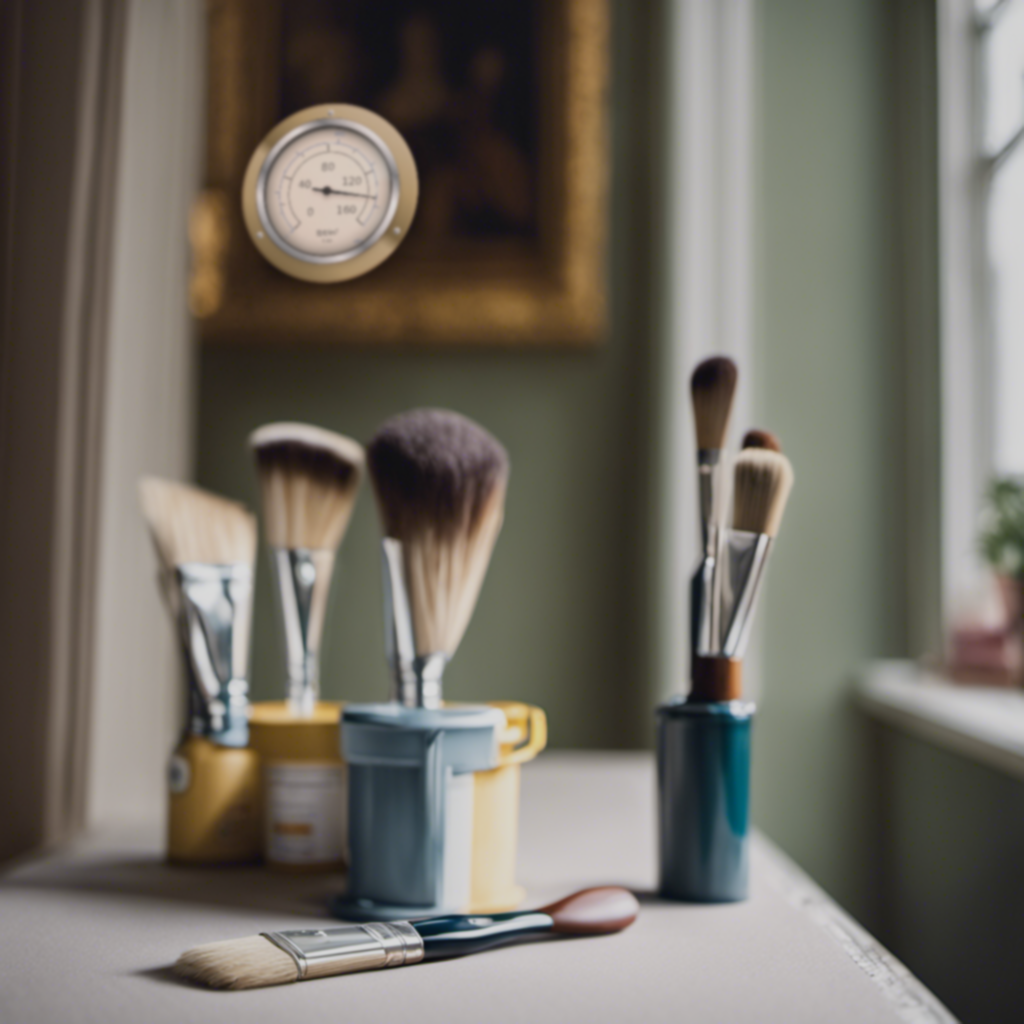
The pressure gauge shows 140 psi
